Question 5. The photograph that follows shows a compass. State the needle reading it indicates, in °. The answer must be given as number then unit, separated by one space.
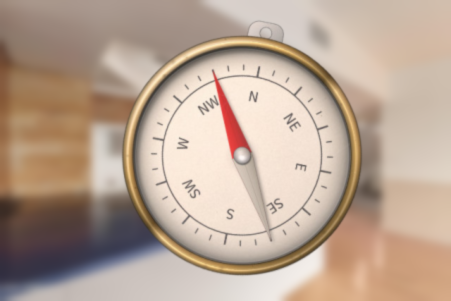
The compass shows 330 °
